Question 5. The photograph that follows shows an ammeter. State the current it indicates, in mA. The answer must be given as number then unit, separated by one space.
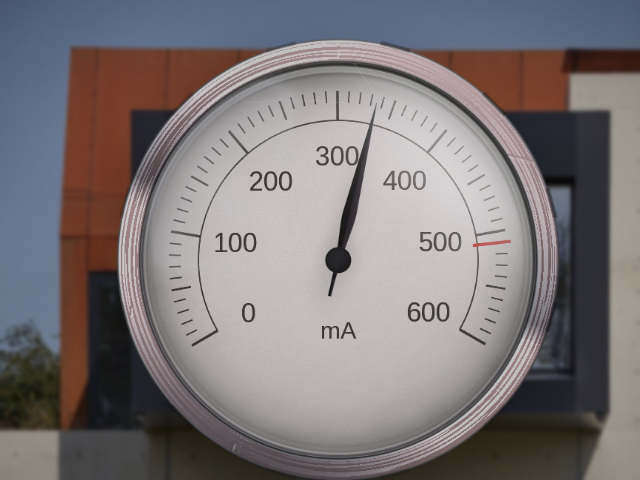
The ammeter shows 335 mA
